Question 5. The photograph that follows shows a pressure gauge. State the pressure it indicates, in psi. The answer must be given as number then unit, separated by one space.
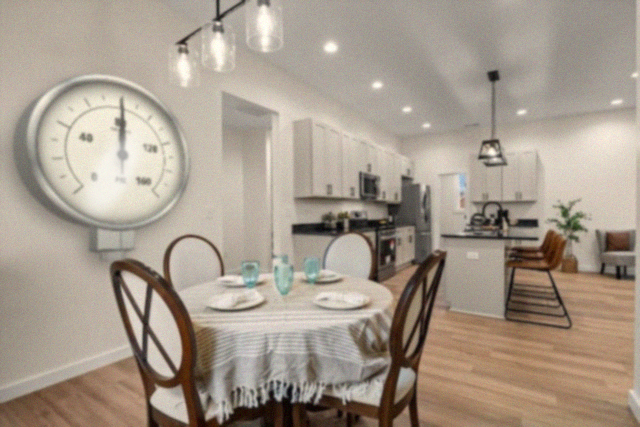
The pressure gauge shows 80 psi
